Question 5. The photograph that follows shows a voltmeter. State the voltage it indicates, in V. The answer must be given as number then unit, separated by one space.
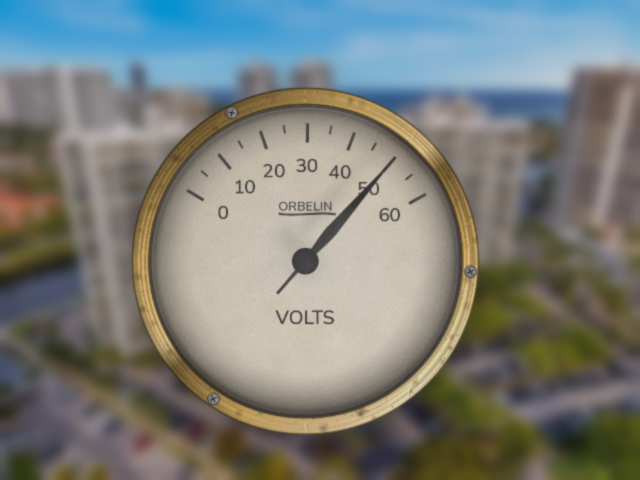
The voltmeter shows 50 V
